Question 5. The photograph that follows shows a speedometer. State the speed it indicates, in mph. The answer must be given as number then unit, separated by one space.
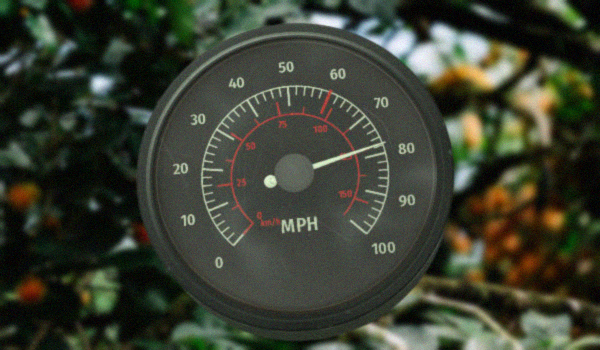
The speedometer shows 78 mph
